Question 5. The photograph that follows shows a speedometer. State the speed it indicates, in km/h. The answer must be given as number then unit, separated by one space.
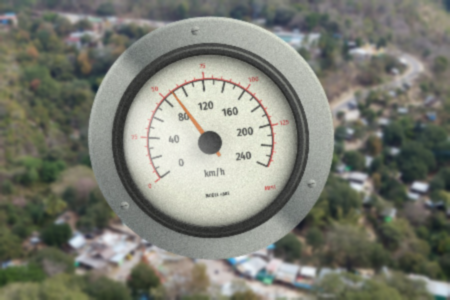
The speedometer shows 90 km/h
